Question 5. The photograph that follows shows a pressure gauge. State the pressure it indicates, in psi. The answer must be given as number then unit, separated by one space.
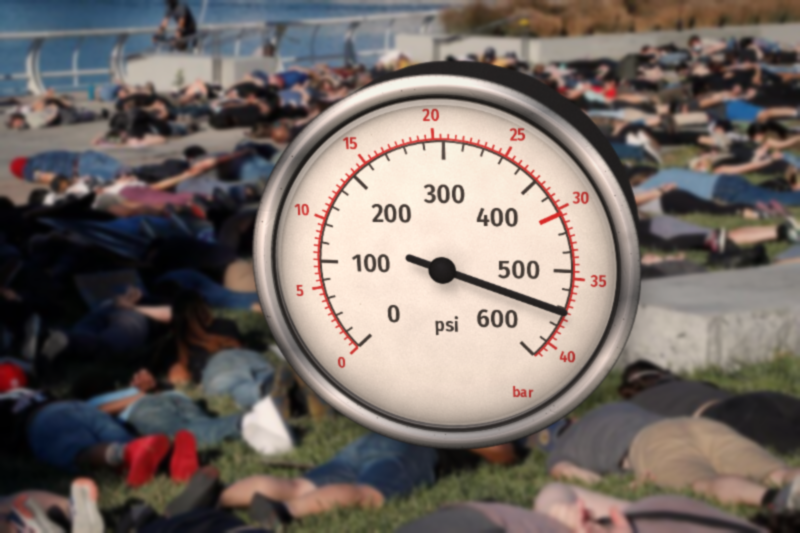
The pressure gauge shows 540 psi
